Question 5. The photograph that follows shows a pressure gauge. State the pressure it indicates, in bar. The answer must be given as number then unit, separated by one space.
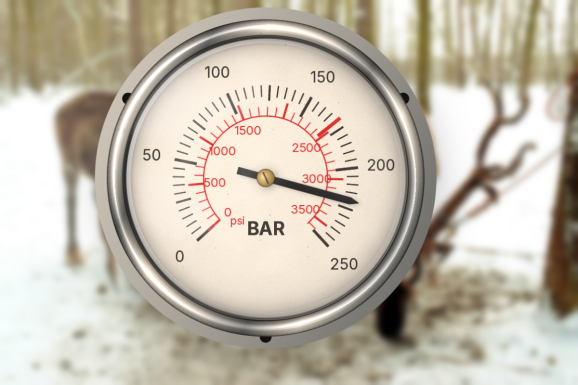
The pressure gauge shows 220 bar
